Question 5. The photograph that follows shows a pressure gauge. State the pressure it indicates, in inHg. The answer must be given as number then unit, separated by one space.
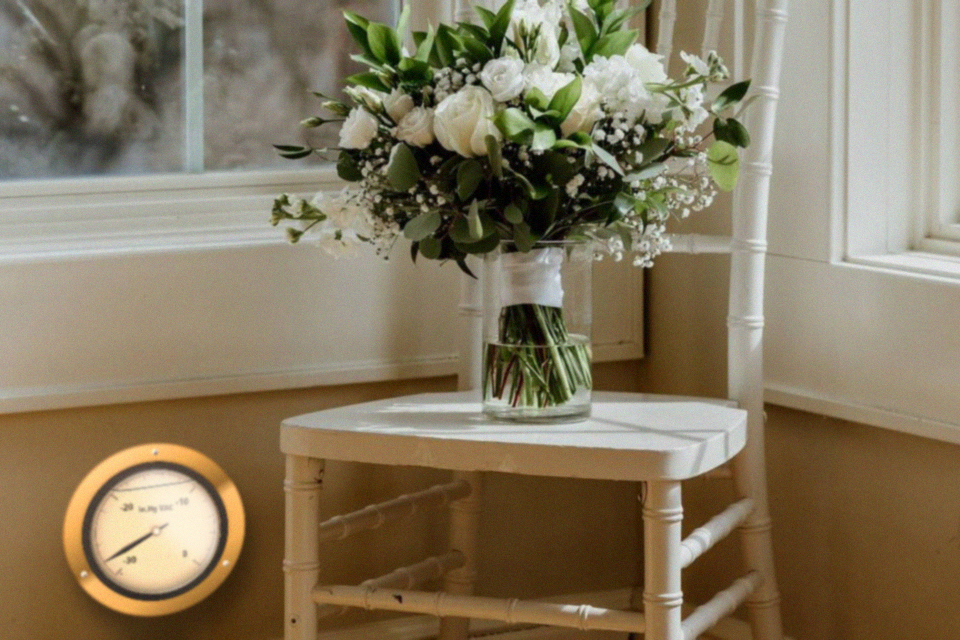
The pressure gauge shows -28 inHg
